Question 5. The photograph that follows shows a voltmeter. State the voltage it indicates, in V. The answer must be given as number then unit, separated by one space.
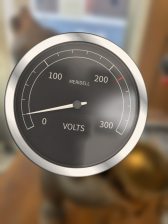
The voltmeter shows 20 V
